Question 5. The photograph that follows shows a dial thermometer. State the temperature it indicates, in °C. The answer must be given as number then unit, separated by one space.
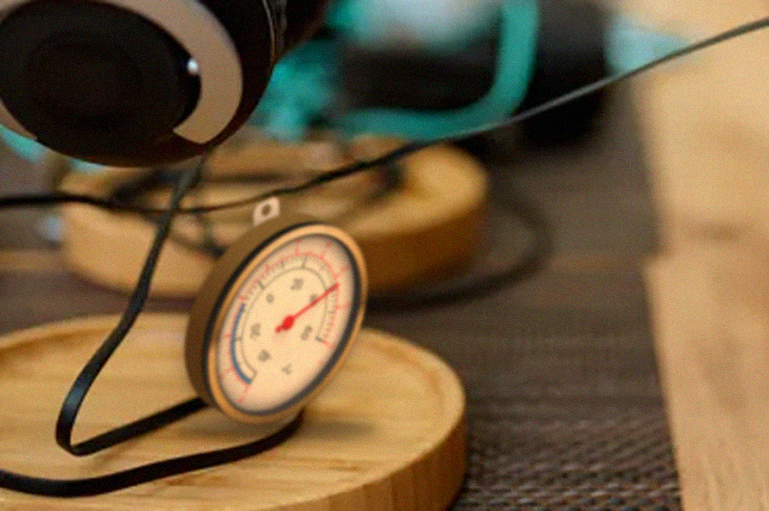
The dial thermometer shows 40 °C
